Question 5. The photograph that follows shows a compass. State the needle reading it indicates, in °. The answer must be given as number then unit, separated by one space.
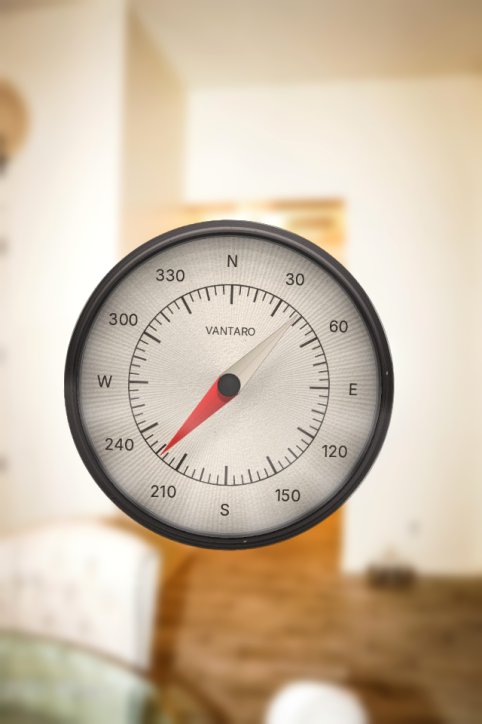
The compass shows 222.5 °
